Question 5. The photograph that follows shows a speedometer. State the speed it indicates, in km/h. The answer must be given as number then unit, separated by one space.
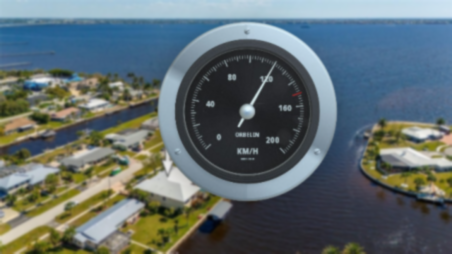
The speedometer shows 120 km/h
